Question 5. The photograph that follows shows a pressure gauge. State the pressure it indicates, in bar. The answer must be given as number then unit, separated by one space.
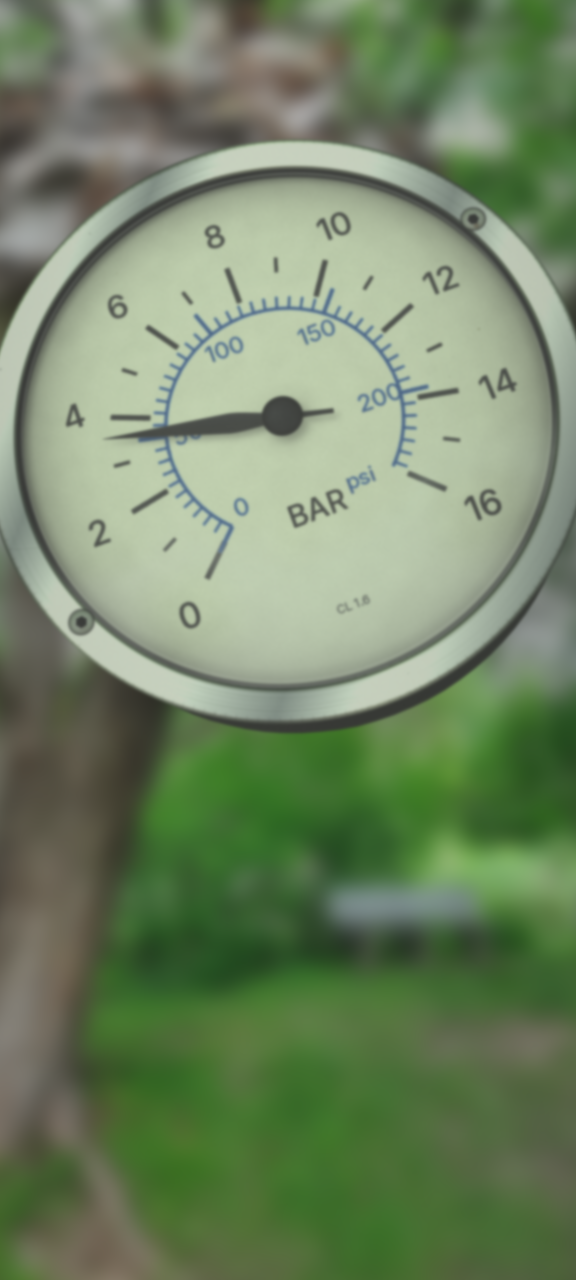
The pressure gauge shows 3.5 bar
